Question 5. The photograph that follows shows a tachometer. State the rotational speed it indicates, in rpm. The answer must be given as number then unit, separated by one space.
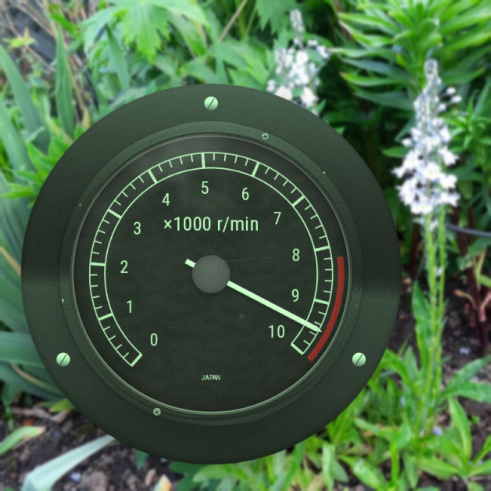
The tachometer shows 9500 rpm
